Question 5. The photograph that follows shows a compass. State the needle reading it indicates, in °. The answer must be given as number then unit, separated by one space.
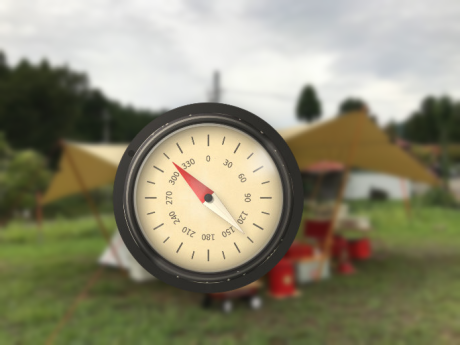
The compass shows 315 °
